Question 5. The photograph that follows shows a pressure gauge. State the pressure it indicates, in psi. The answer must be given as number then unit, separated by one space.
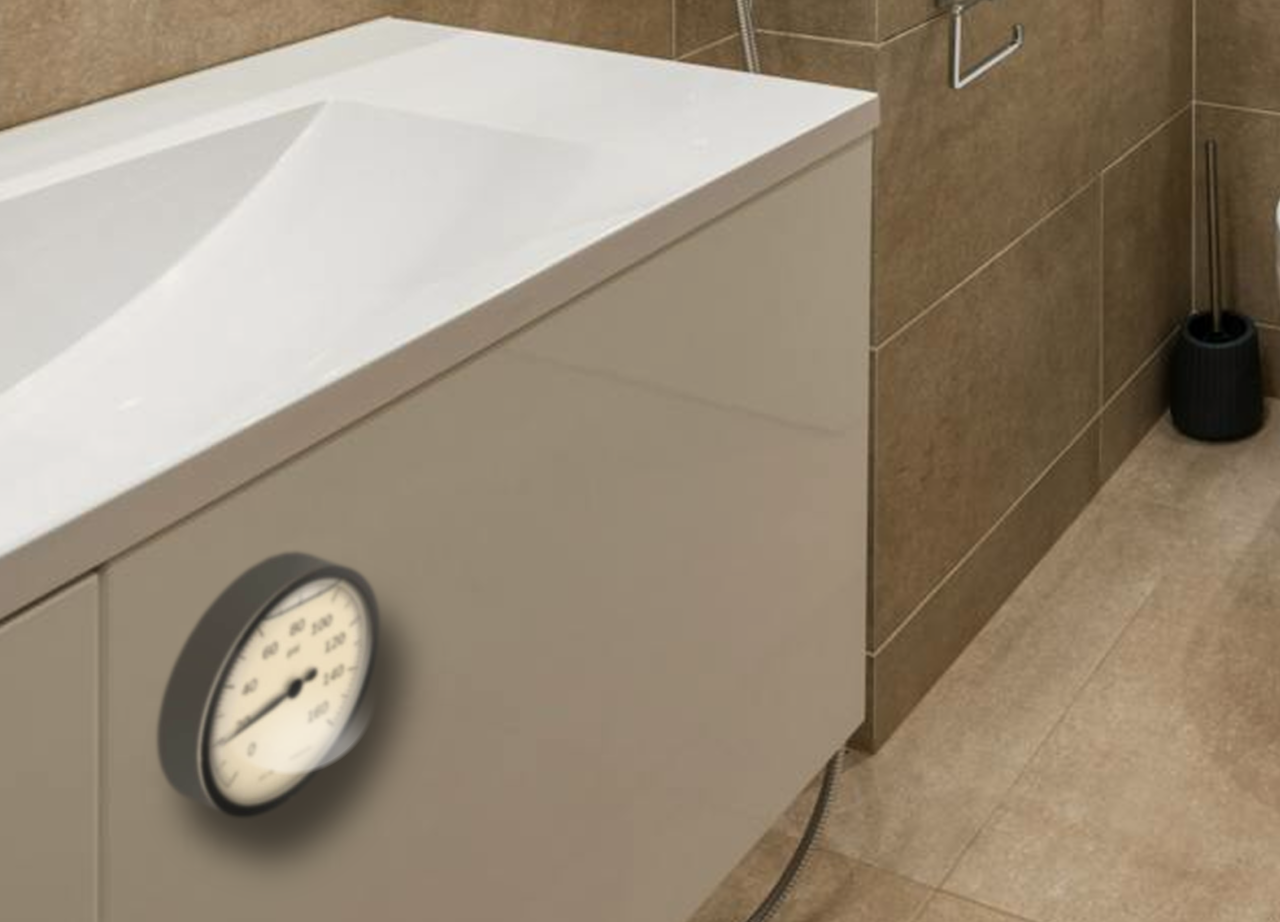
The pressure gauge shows 20 psi
